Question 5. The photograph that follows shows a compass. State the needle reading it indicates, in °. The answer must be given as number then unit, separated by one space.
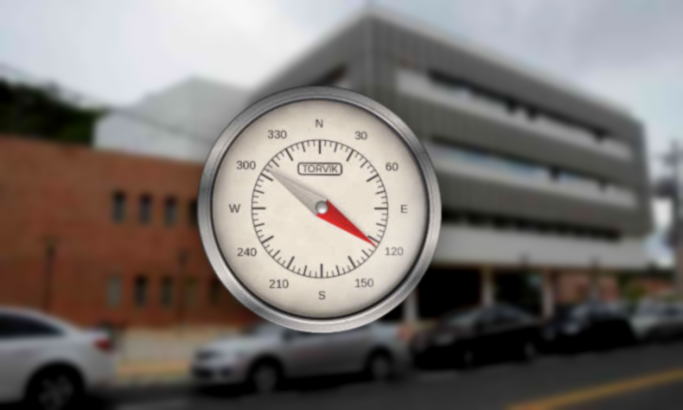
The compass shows 125 °
